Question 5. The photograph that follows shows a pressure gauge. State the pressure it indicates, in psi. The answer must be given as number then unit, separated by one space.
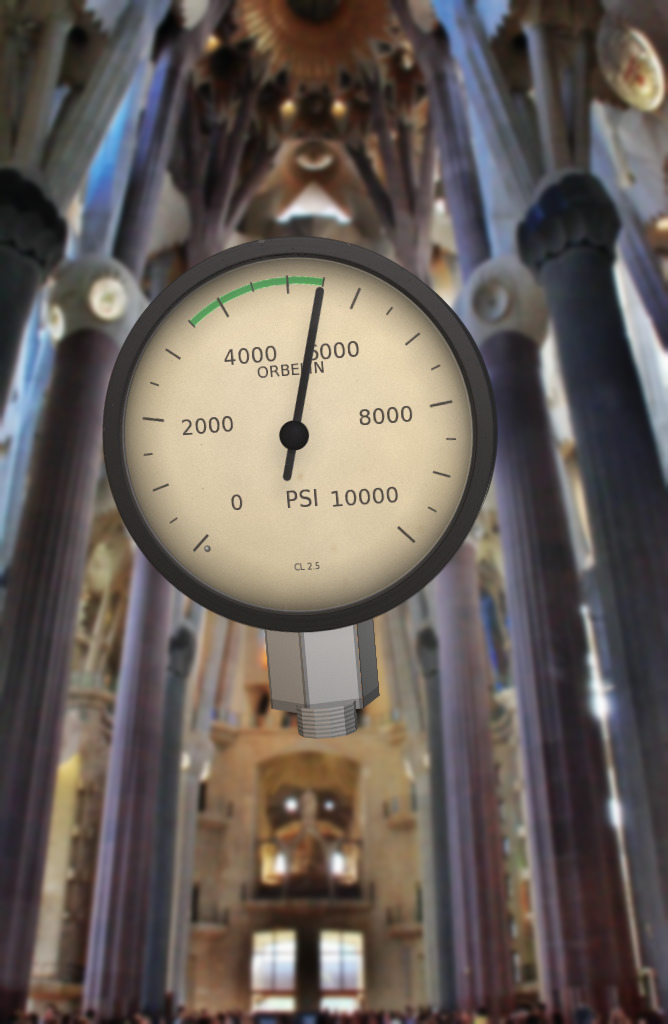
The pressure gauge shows 5500 psi
